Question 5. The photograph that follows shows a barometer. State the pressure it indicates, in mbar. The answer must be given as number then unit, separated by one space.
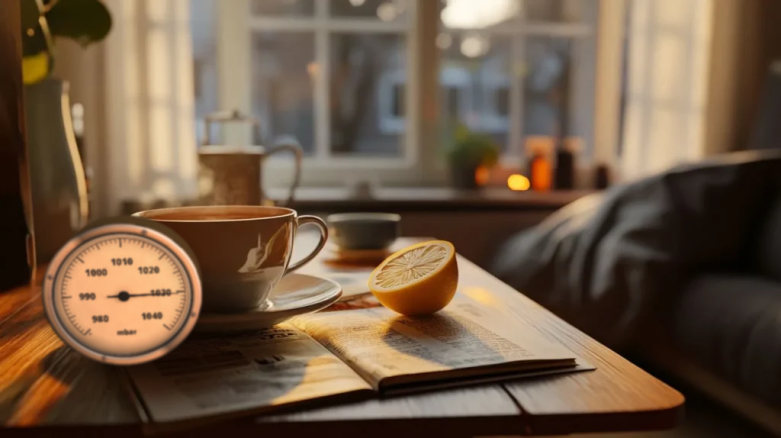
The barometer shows 1030 mbar
